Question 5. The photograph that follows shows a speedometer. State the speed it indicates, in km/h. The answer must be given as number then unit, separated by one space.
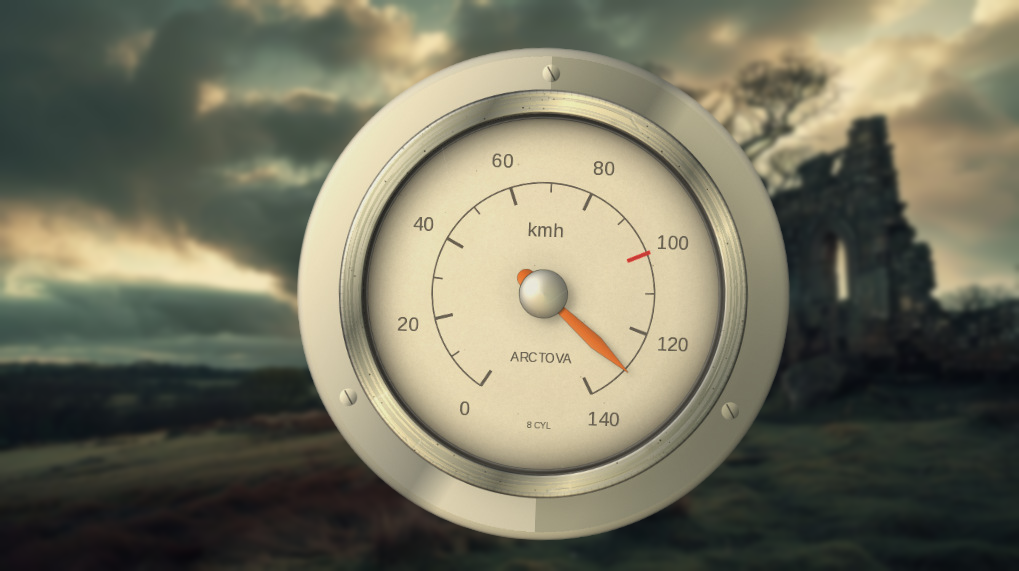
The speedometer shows 130 km/h
